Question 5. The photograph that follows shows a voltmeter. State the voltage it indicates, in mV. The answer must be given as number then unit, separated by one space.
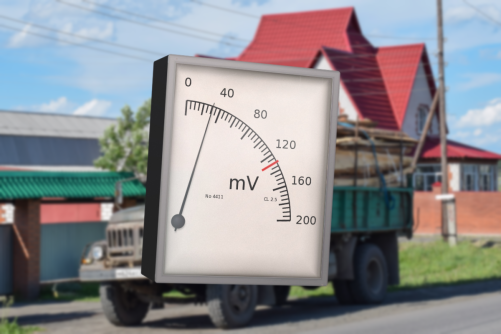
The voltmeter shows 30 mV
